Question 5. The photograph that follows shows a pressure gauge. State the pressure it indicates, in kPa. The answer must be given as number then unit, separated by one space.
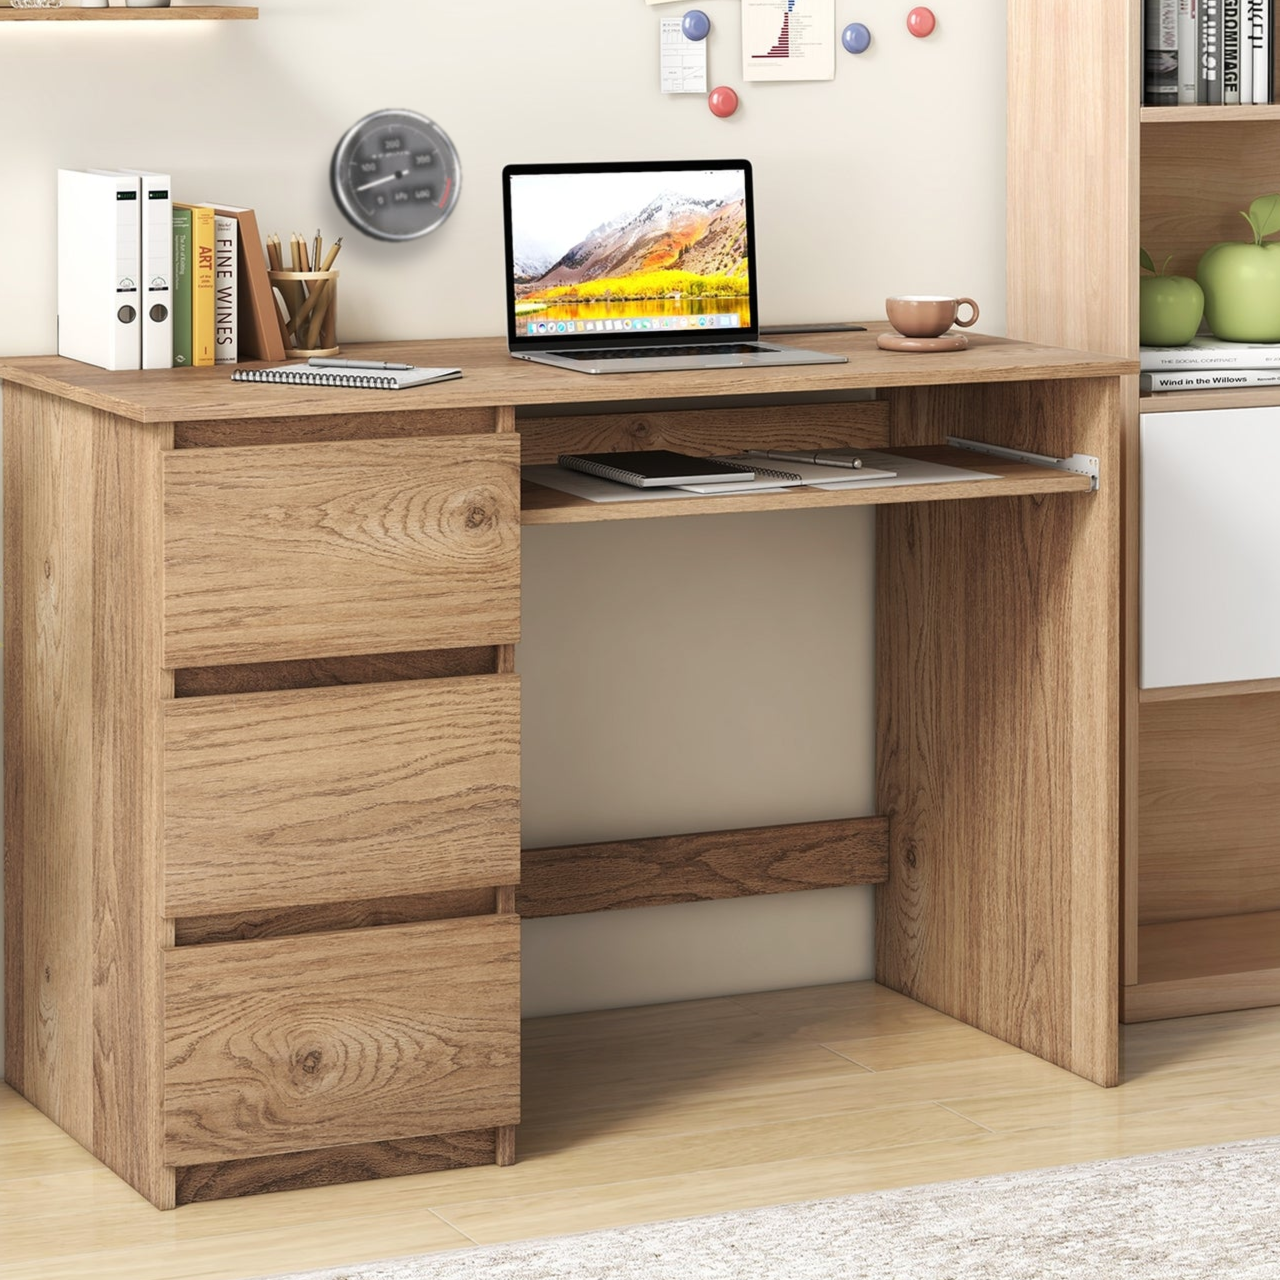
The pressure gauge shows 50 kPa
